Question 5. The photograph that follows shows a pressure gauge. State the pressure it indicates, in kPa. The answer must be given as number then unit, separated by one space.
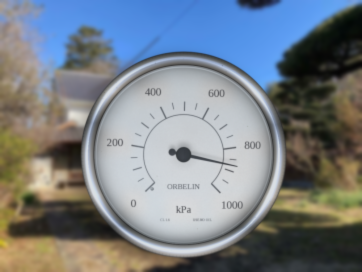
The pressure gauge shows 875 kPa
